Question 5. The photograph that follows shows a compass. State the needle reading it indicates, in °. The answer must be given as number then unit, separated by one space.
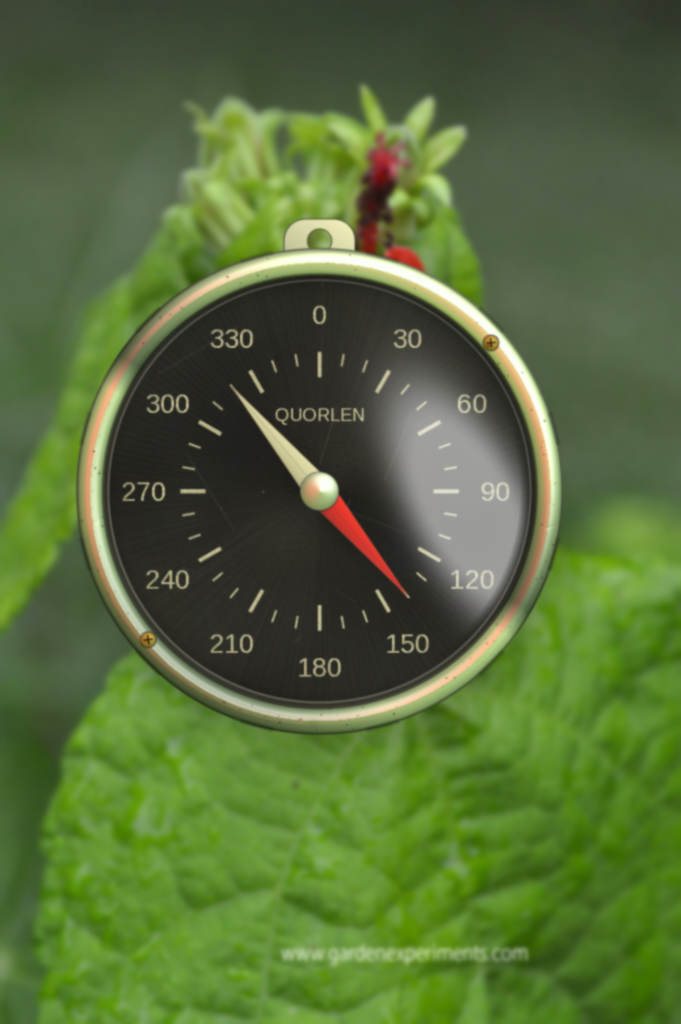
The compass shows 140 °
